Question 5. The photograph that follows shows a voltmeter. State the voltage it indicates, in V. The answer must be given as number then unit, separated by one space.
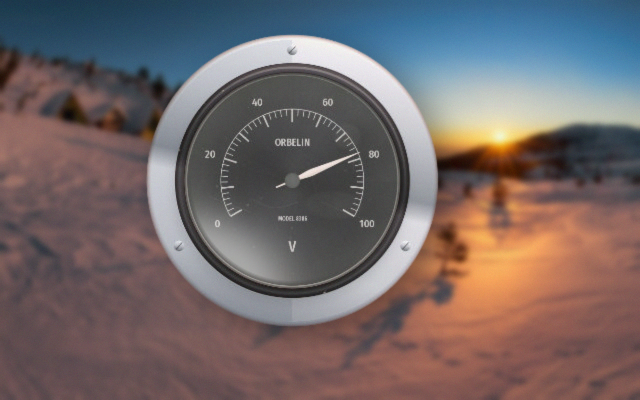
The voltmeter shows 78 V
